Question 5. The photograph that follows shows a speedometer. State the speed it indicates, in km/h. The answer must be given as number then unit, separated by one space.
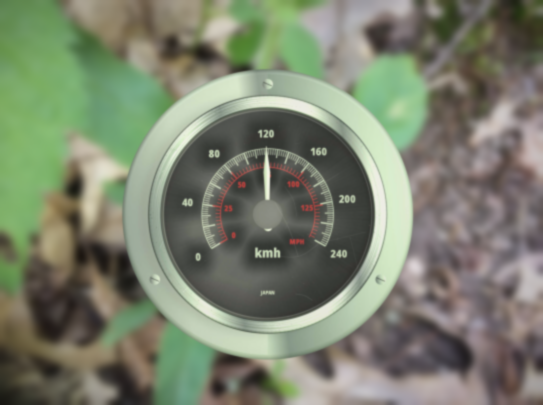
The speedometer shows 120 km/h
